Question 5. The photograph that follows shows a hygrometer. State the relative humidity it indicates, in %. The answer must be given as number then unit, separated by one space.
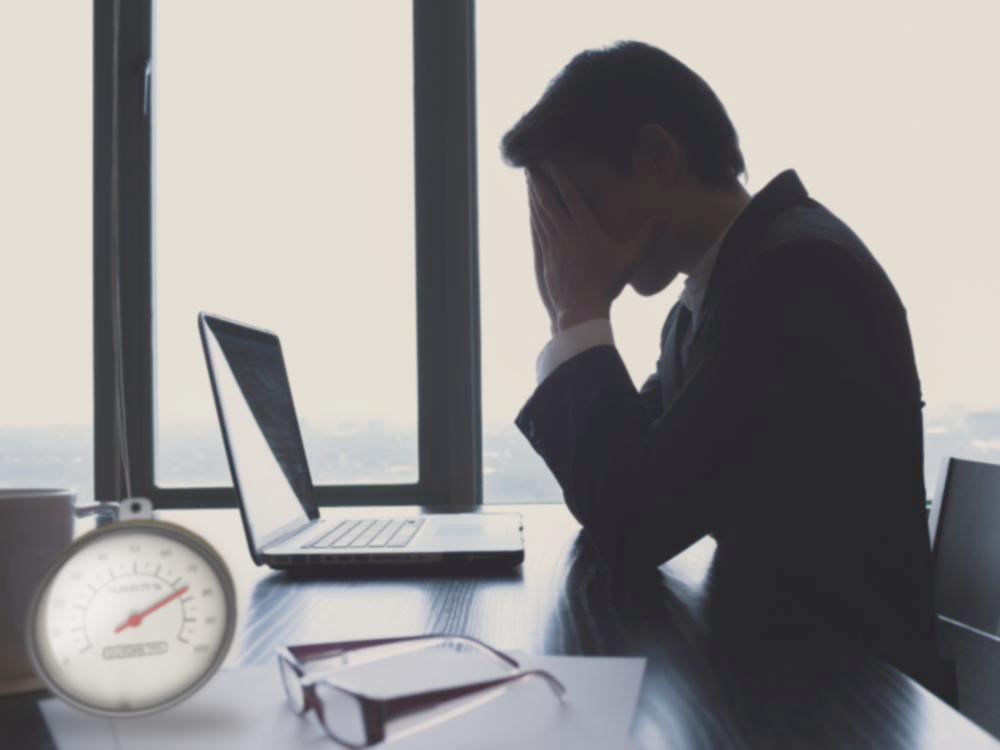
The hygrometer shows 75 %
